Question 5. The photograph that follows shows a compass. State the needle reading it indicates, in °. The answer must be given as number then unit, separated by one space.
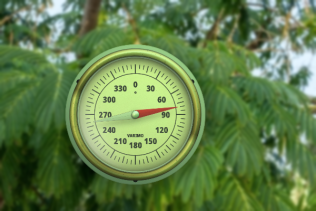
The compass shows 80 °
